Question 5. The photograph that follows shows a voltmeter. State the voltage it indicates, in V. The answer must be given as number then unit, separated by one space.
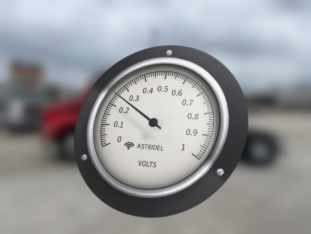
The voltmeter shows 0.25 V
